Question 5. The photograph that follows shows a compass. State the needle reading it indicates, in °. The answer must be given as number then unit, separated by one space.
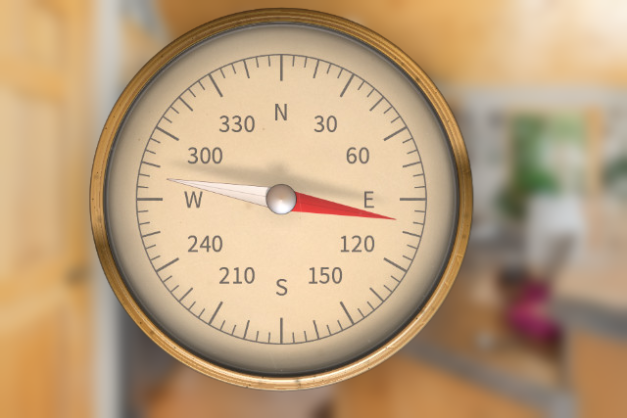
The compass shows 100 °
